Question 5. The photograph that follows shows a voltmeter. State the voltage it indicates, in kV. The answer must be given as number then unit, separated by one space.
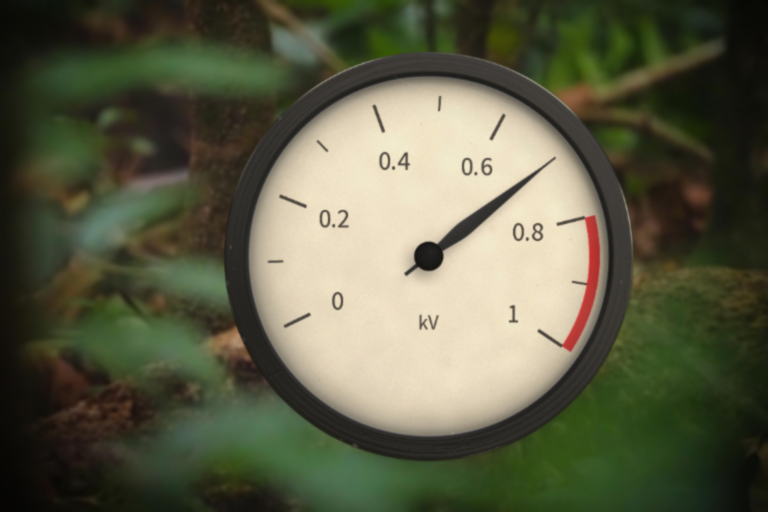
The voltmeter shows 0.7 kV
